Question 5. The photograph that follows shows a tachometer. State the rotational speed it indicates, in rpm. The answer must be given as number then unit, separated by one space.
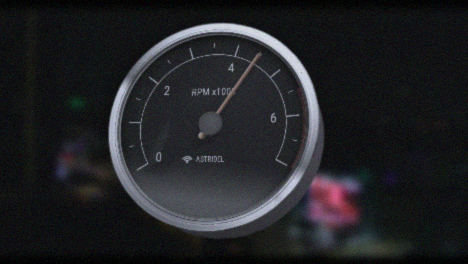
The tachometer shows 4500 rpm
